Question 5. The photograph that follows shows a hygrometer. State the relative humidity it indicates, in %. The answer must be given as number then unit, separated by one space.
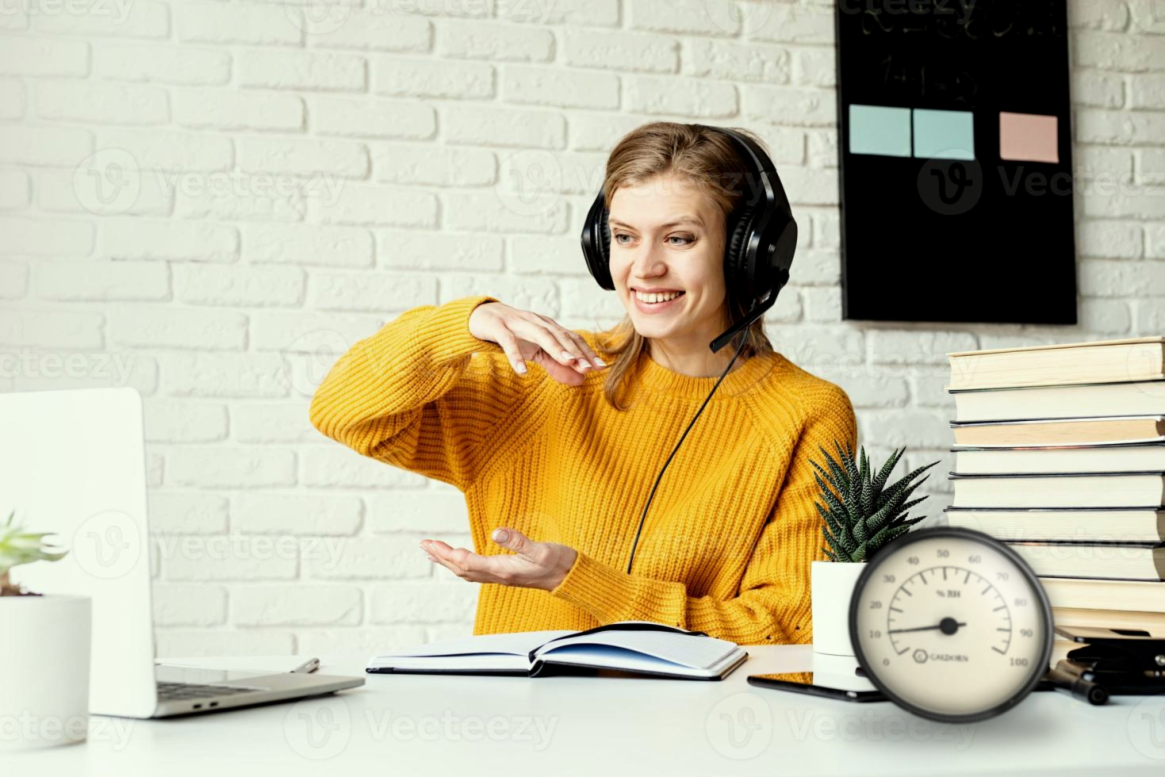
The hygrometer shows 10 %
